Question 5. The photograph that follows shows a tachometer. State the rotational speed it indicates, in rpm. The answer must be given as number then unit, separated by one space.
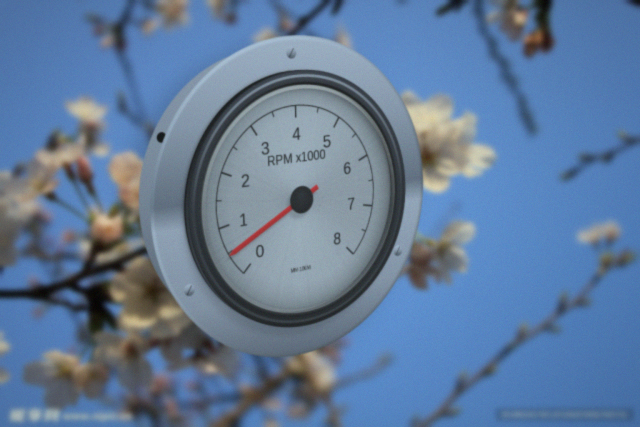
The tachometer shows 500 rpm
